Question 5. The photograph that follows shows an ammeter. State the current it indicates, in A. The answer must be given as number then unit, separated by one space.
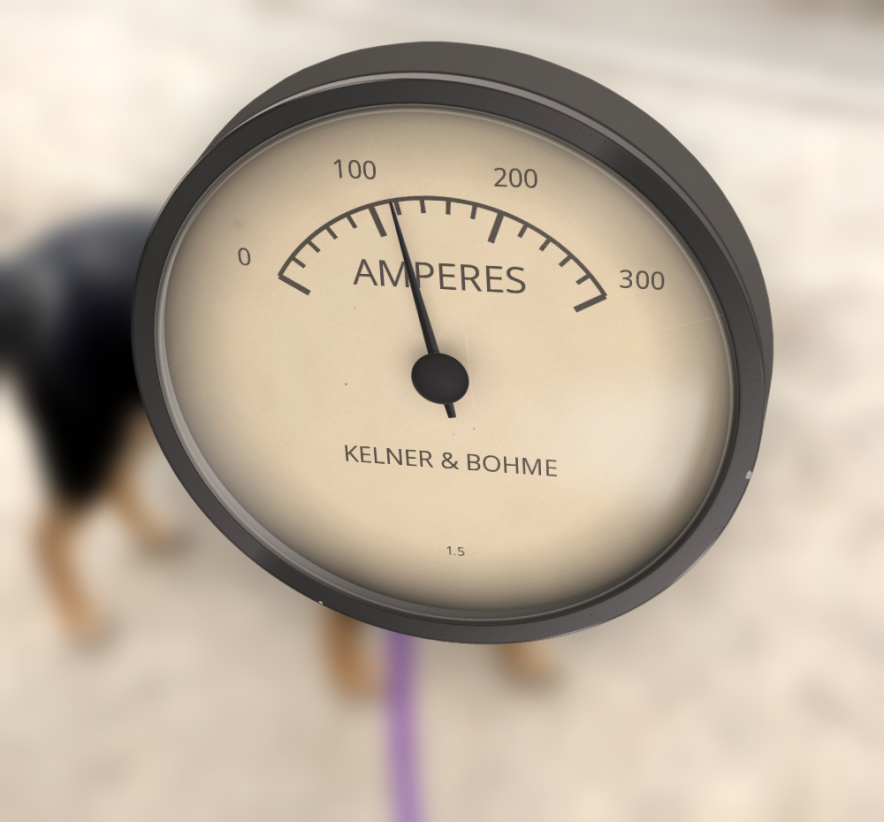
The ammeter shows 120 A
